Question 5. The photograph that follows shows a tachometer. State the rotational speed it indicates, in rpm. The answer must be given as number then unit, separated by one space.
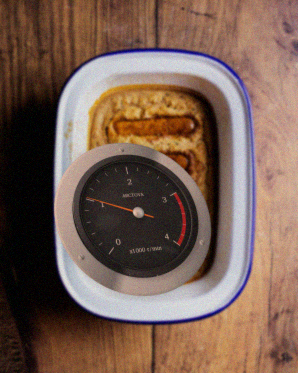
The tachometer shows 1000 rpm
